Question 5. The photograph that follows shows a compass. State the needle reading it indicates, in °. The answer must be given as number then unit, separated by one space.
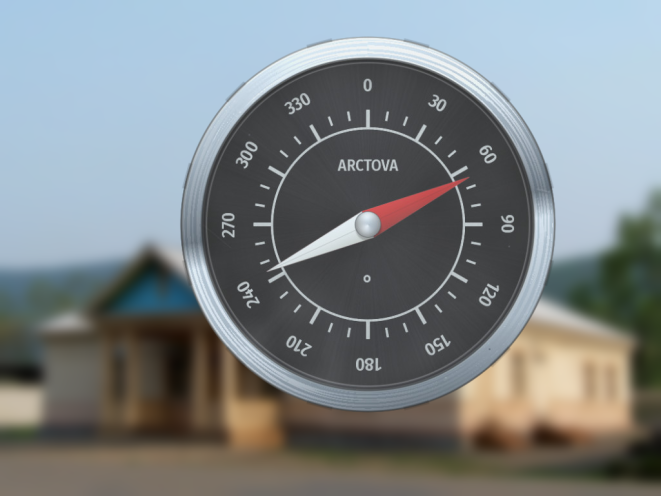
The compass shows 65 °
